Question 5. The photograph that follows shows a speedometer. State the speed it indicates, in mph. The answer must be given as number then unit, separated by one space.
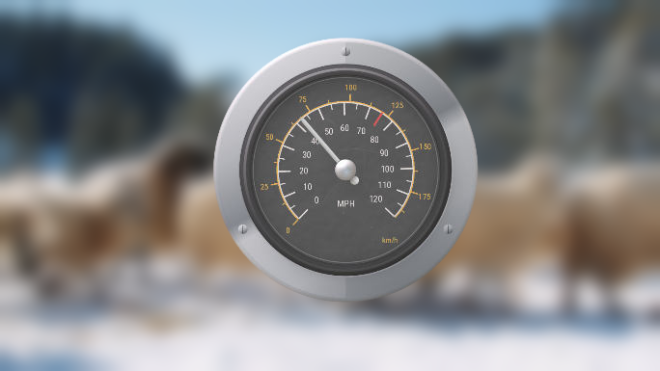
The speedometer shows 42.5 mph
